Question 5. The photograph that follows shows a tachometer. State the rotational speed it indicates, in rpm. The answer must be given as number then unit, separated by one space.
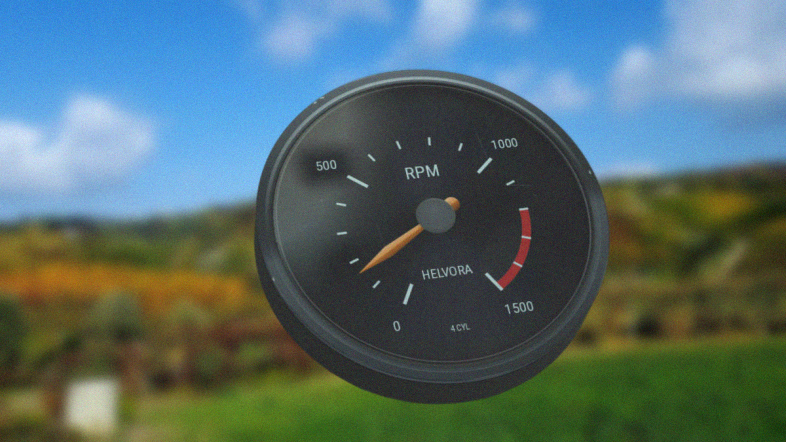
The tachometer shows 150 rpm
